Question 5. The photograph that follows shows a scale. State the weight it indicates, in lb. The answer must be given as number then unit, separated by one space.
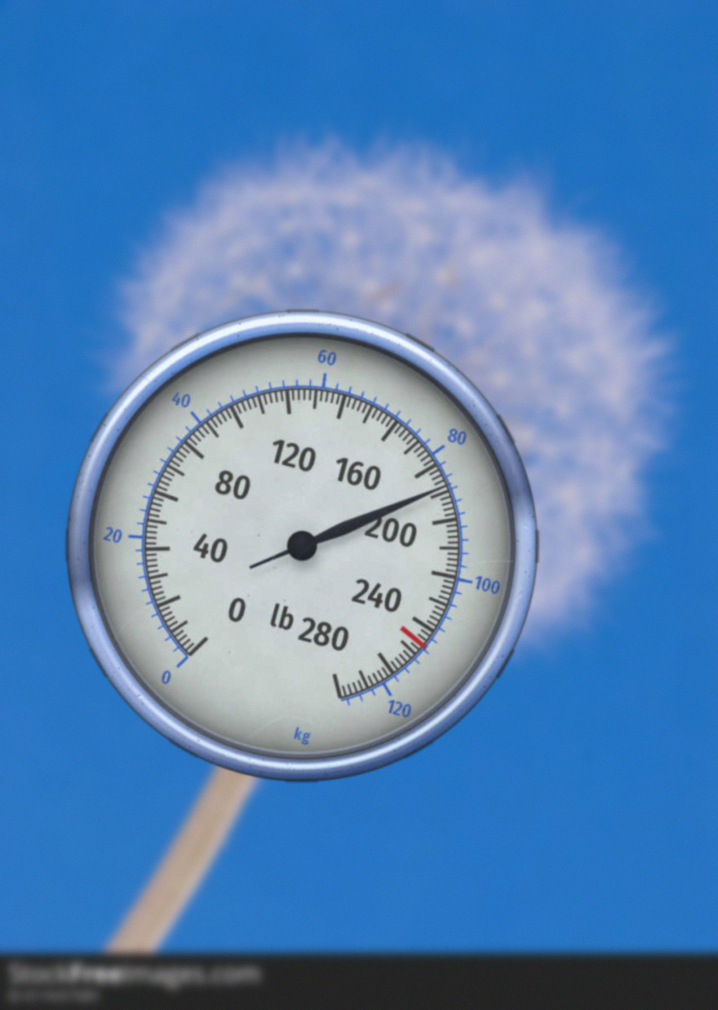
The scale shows 188 lb
